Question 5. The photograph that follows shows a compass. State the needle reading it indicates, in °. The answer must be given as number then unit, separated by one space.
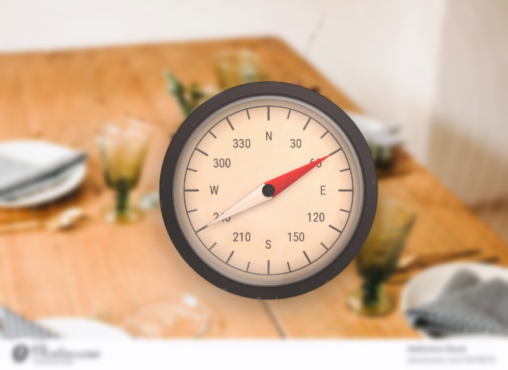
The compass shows 60 °
